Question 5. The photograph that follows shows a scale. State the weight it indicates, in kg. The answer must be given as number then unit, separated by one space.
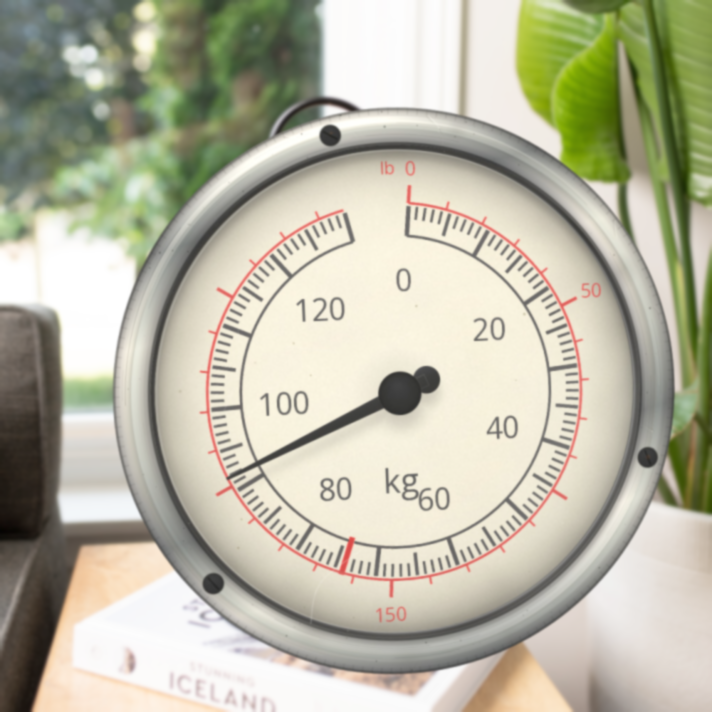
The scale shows 92 kg
